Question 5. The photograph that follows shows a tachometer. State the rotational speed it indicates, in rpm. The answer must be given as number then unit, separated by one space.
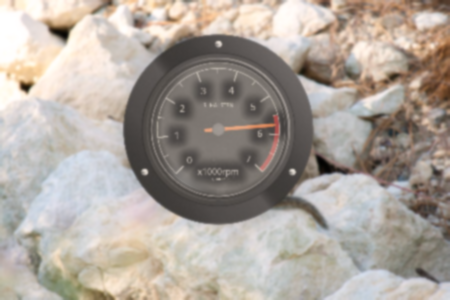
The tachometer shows 5750 rpm
